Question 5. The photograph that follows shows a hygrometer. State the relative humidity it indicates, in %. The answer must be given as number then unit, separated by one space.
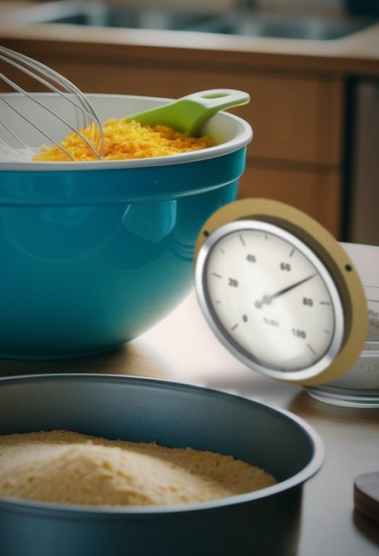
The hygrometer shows 70 %
